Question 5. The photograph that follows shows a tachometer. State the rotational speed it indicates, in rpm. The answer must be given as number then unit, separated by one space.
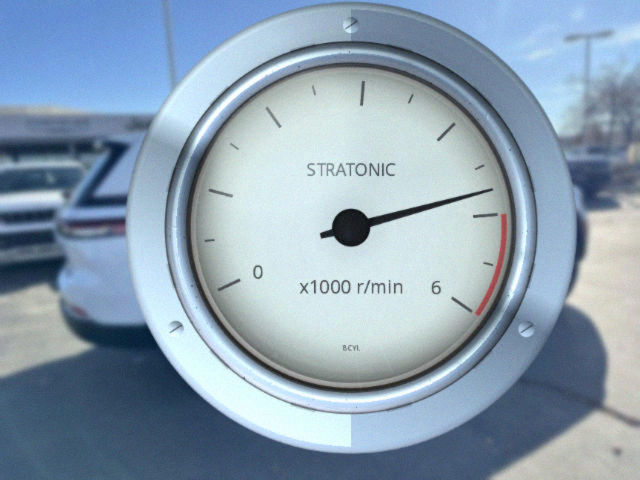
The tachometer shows 4750 rpm
